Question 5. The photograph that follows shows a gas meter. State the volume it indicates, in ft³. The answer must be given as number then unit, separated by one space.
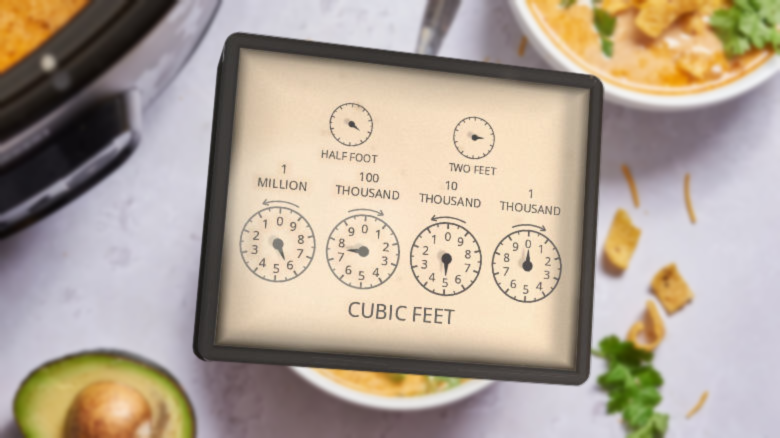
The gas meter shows 575000 ft³
